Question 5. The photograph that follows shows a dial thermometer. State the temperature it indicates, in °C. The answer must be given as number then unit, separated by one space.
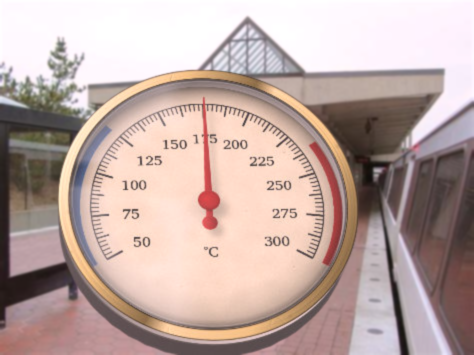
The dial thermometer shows 175 °C
